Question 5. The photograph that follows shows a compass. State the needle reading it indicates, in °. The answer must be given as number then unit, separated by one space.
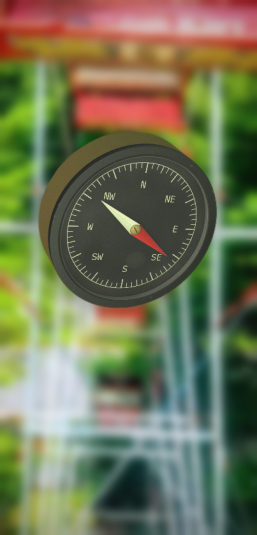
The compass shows 125 °
